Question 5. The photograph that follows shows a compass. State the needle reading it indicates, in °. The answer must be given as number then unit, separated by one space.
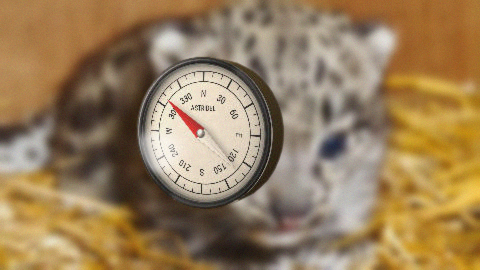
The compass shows 310 °
